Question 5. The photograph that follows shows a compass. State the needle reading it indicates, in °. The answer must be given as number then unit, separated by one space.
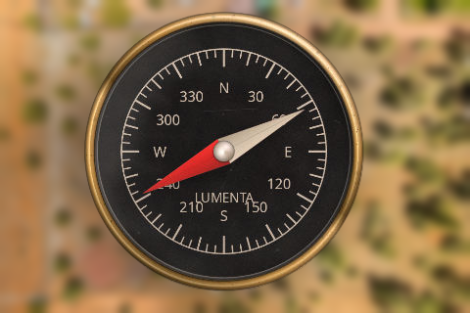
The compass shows 242.5 °
